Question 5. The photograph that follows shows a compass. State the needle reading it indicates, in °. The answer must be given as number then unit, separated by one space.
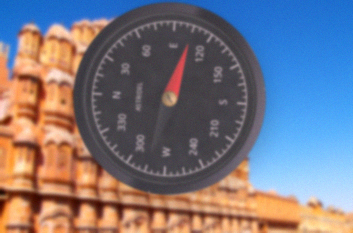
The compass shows 105 °
